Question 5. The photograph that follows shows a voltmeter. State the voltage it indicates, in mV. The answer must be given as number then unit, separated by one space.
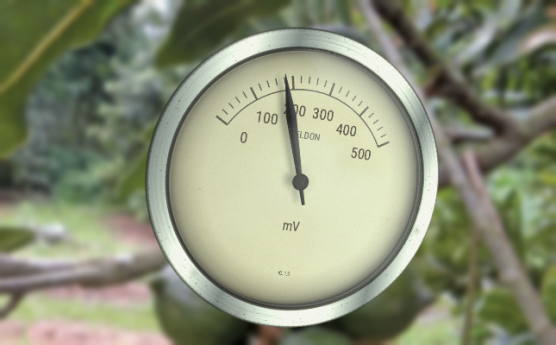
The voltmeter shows 180 mV
